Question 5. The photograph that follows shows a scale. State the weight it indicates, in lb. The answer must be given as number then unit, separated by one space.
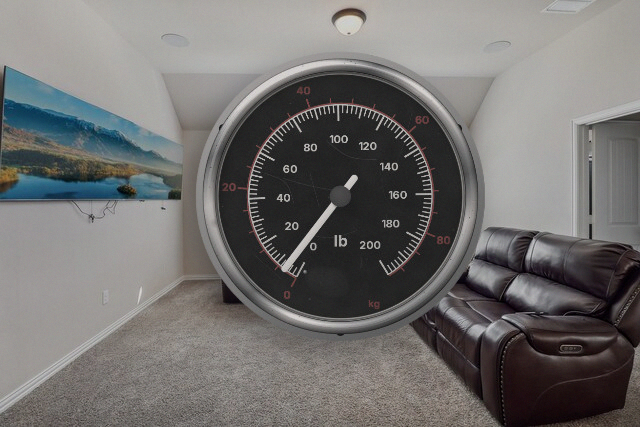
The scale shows 6 lb
